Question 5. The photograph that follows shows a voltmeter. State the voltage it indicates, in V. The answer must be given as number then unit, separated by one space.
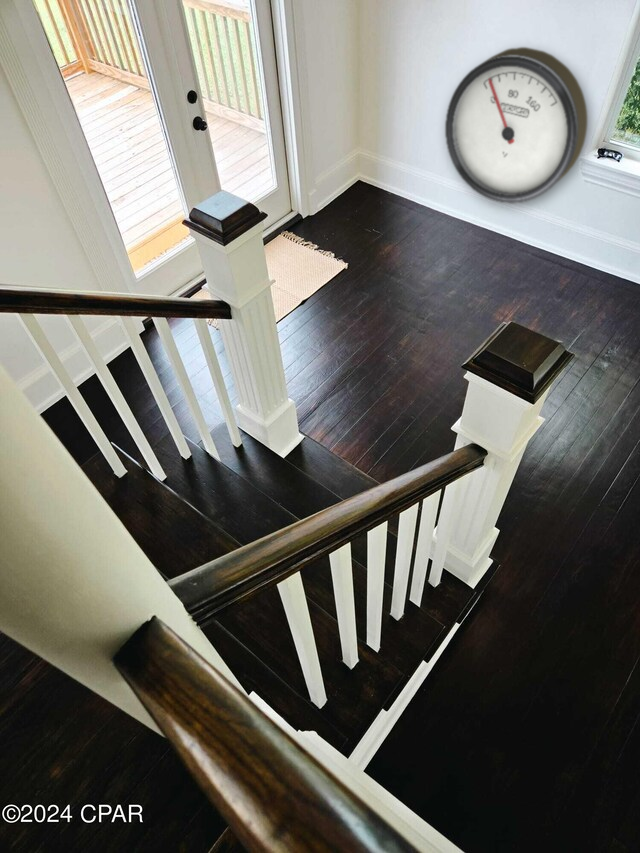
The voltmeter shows 20 V
